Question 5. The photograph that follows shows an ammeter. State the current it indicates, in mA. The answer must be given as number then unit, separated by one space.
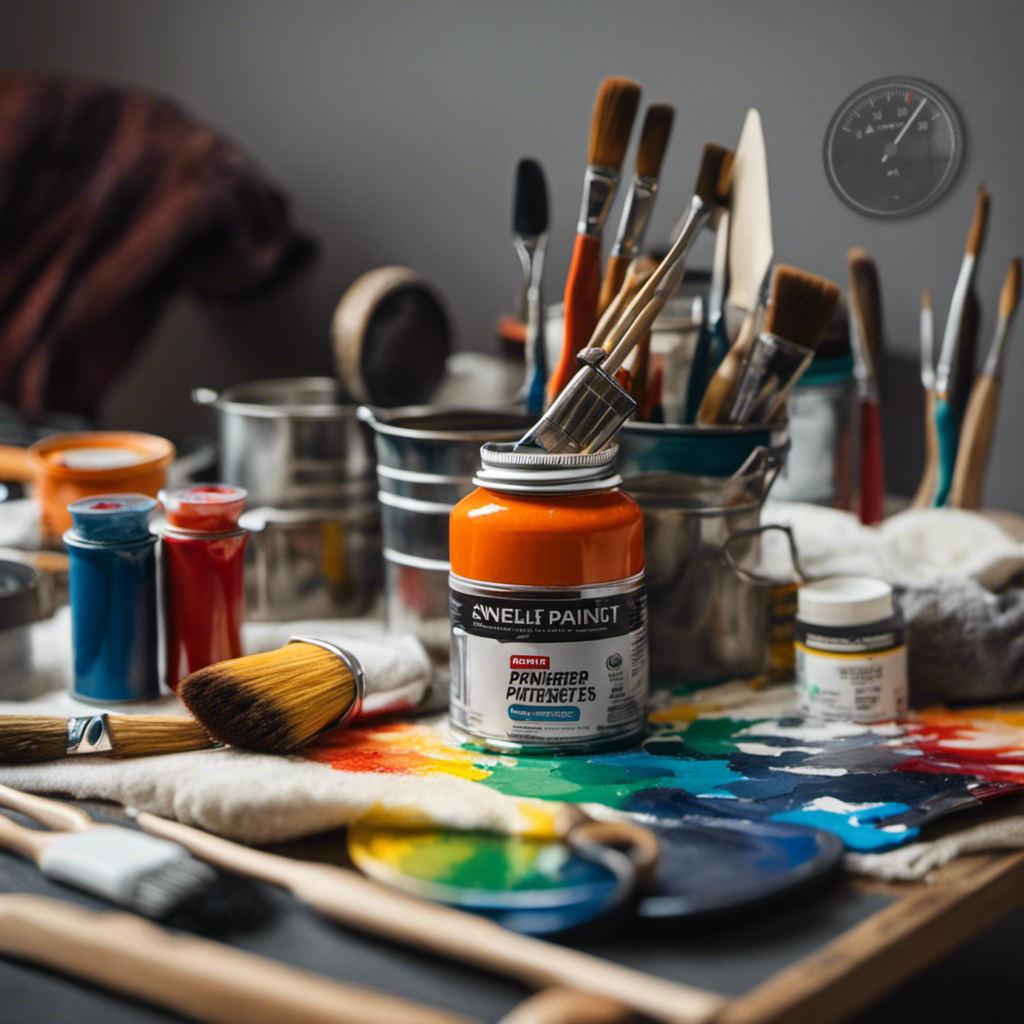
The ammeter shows 25 mA
